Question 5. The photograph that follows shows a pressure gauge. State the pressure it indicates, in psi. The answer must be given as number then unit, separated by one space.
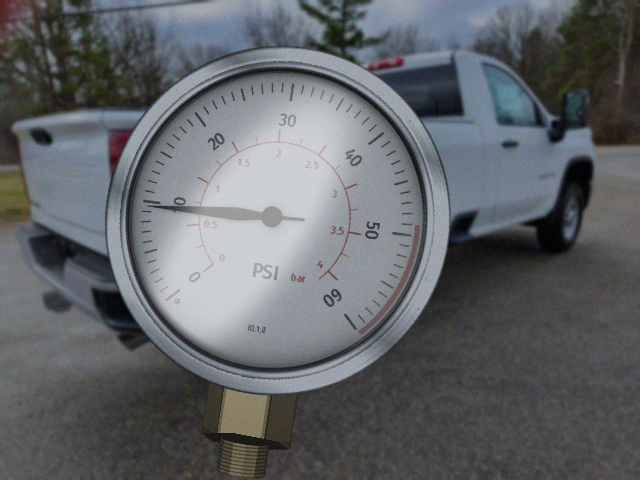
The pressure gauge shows 9.5 psi
